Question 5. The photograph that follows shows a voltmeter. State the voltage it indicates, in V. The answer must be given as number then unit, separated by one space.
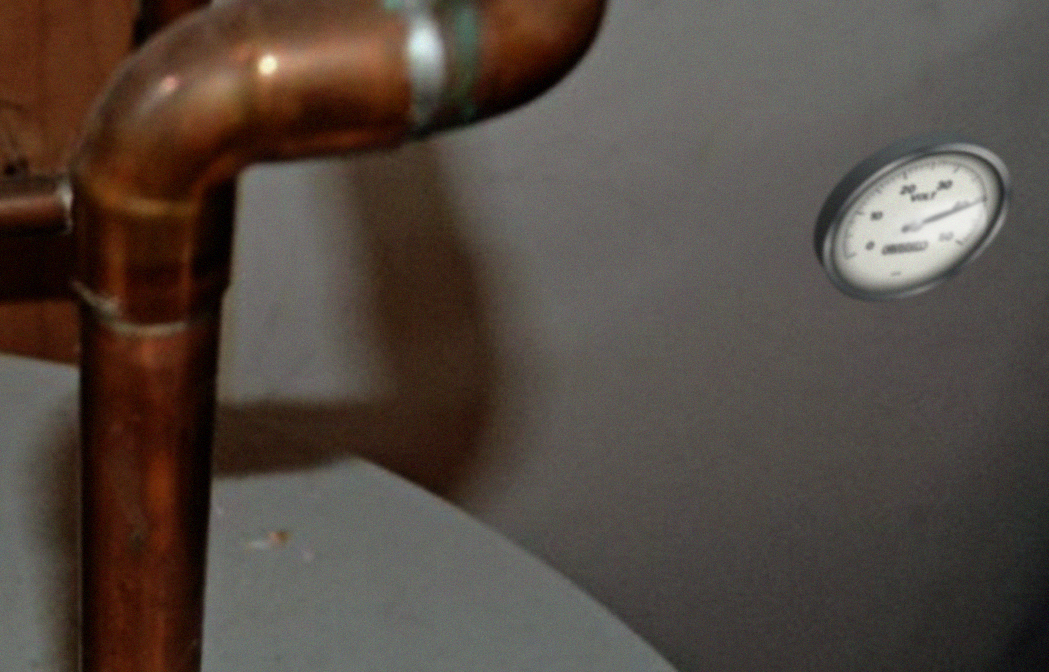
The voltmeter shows 40 V
